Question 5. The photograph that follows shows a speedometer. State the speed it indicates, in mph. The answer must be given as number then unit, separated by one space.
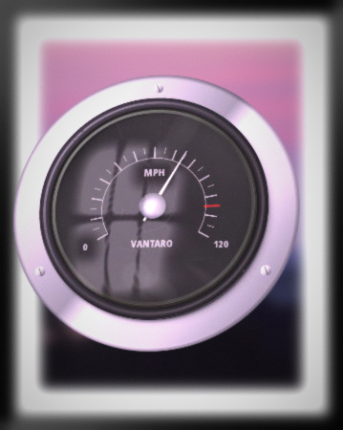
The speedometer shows 75 mph
